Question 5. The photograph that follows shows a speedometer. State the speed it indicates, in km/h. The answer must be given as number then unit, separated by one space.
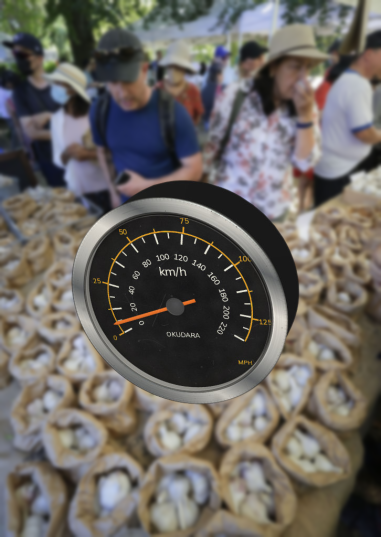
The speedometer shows 10 km/h
